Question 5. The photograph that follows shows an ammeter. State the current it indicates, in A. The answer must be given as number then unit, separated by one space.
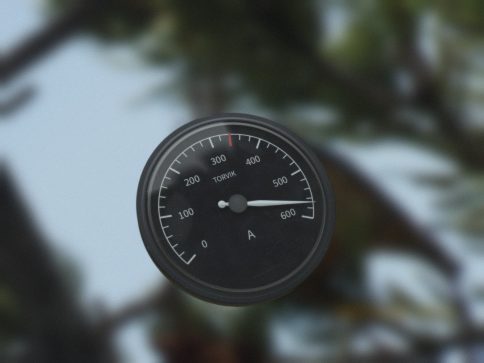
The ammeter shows 570 A
